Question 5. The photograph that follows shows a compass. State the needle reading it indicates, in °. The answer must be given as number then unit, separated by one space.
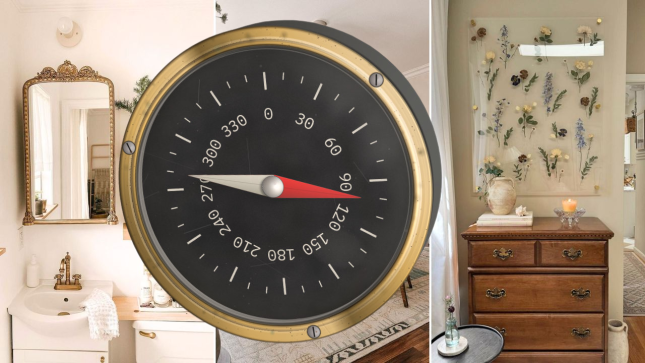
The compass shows 100 °
